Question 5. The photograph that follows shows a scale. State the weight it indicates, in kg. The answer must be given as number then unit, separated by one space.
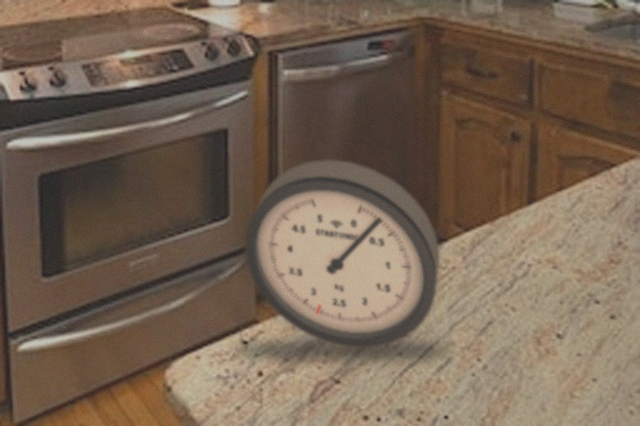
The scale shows 0.25 kg
